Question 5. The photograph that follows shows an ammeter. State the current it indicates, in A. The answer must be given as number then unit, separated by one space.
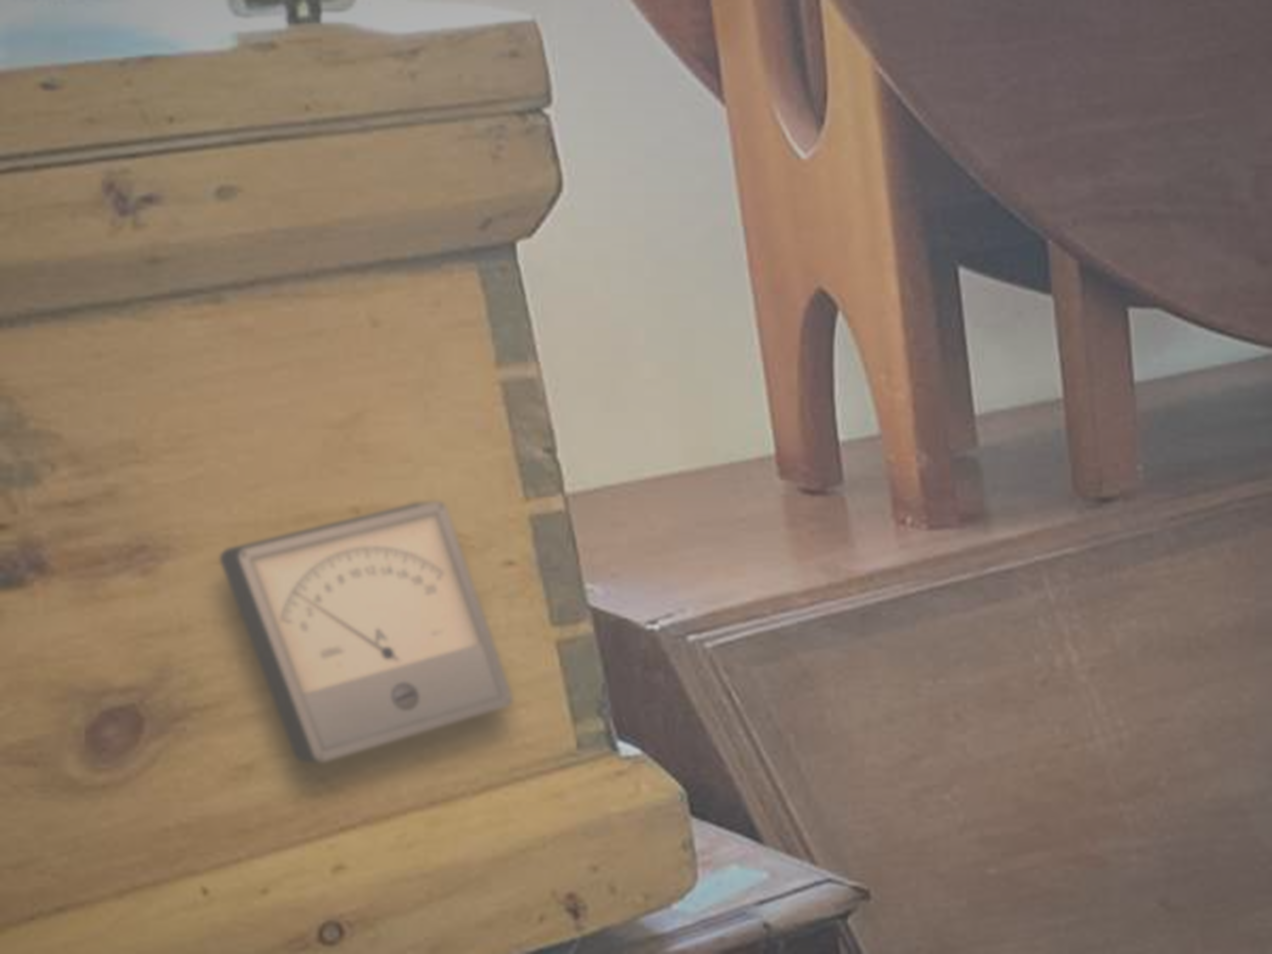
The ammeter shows 3 A
